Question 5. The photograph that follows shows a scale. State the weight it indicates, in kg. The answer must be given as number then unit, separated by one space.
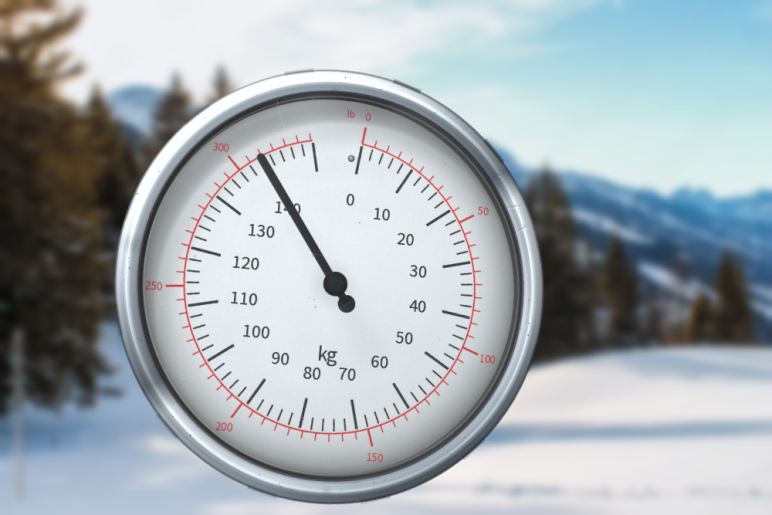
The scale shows 140 kg
